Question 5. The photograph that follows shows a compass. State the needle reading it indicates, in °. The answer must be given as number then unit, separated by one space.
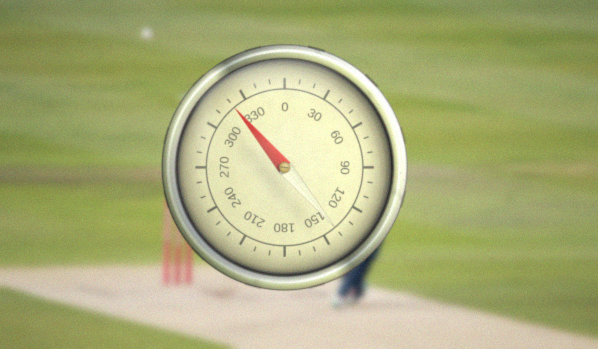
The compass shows 320 °
